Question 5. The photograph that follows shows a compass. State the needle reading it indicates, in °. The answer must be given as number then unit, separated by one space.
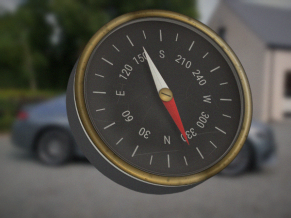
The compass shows 337.5 °
